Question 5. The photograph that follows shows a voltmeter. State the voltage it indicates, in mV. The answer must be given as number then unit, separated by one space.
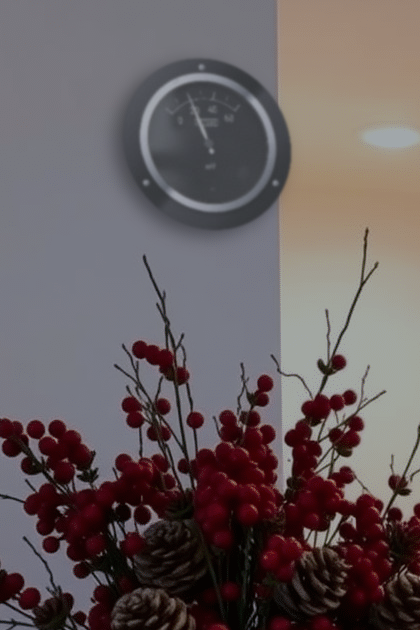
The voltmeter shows 20 mV
